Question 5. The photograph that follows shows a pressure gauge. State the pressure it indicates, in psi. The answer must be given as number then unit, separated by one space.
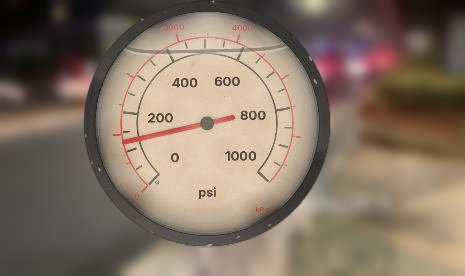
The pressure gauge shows 125 psi
